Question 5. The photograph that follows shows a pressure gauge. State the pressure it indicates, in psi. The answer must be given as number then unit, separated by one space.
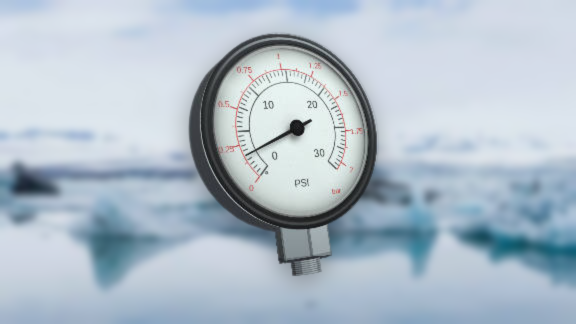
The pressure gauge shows 2.5 psi
